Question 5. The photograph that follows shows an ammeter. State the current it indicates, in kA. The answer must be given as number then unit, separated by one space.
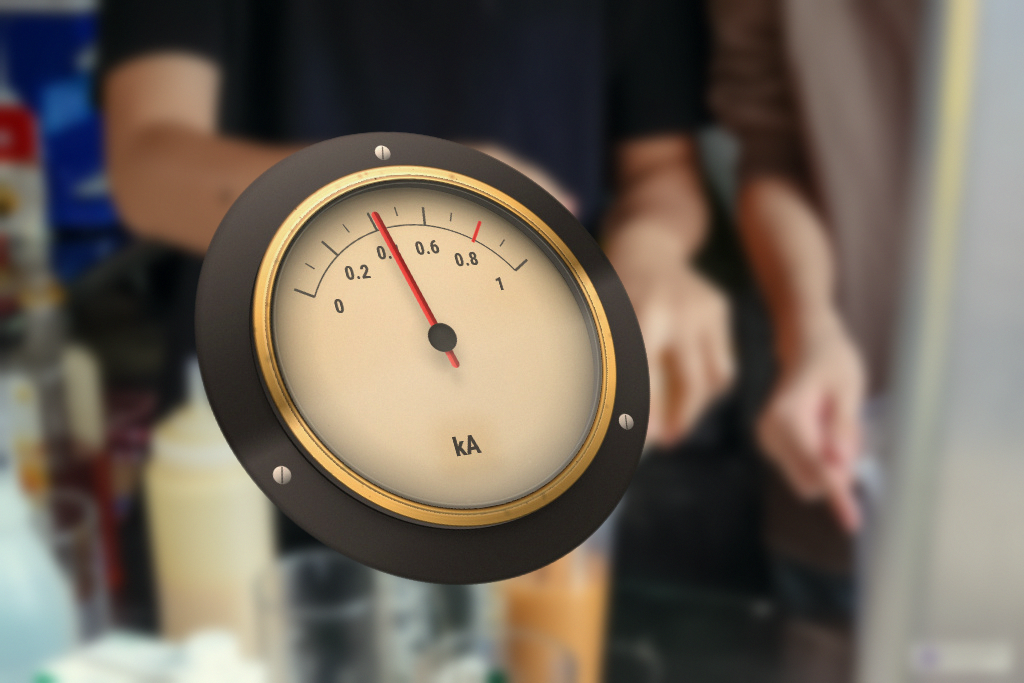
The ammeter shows 0.4 kA
